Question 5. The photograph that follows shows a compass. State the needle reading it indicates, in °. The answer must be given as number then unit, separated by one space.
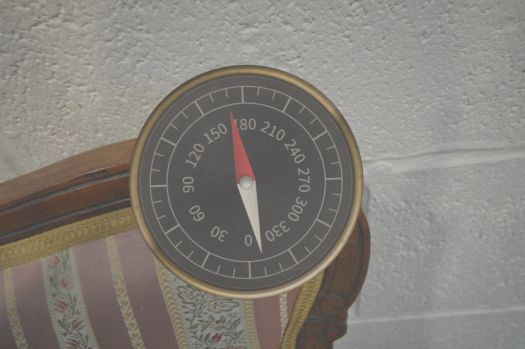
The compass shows 170 °
